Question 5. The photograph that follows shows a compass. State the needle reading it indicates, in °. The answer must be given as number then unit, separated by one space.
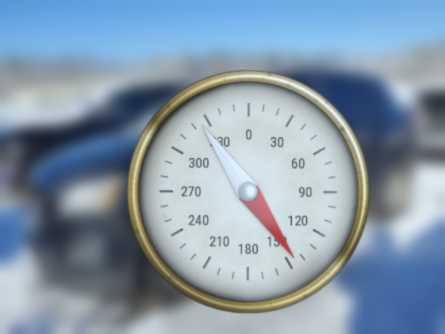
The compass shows 145 °
